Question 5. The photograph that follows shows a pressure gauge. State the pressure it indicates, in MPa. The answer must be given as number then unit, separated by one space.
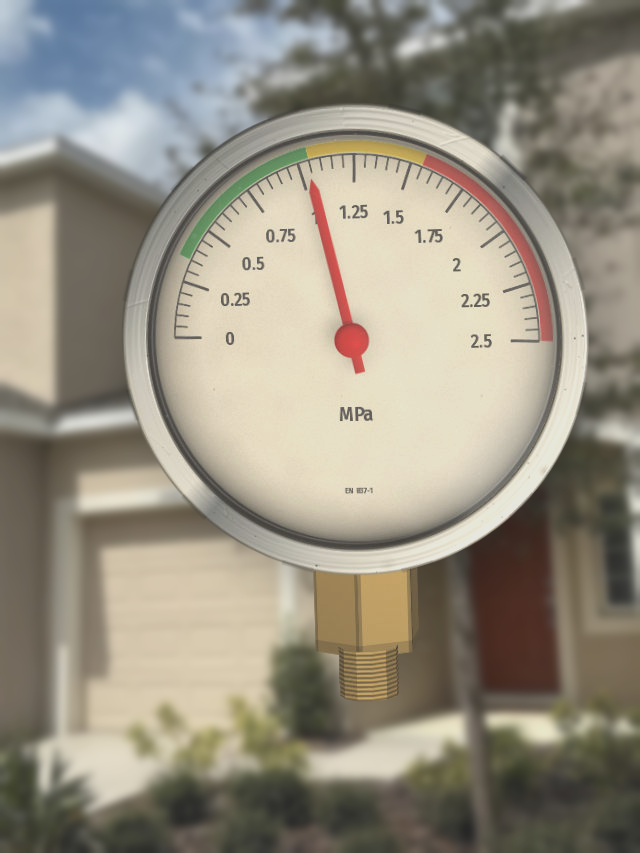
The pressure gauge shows 1.05 MPa
